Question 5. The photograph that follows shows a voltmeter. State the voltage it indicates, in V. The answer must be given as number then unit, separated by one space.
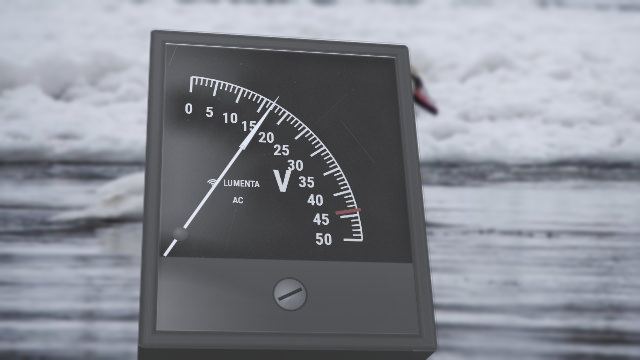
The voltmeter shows 17 V
